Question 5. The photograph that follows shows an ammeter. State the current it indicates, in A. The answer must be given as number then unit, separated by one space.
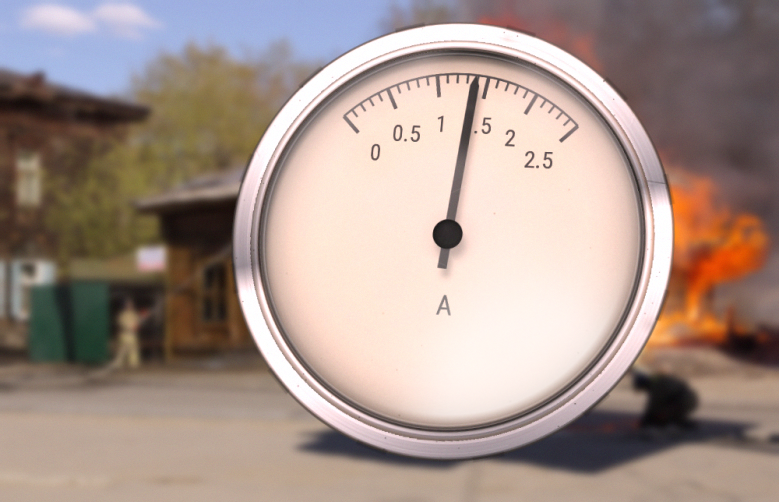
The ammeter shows 1.4 A
